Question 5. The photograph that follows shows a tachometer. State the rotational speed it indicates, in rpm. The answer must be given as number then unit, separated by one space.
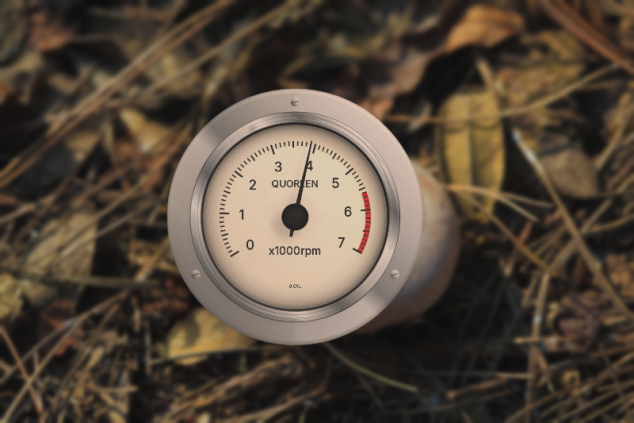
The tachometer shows 3900 rpm
